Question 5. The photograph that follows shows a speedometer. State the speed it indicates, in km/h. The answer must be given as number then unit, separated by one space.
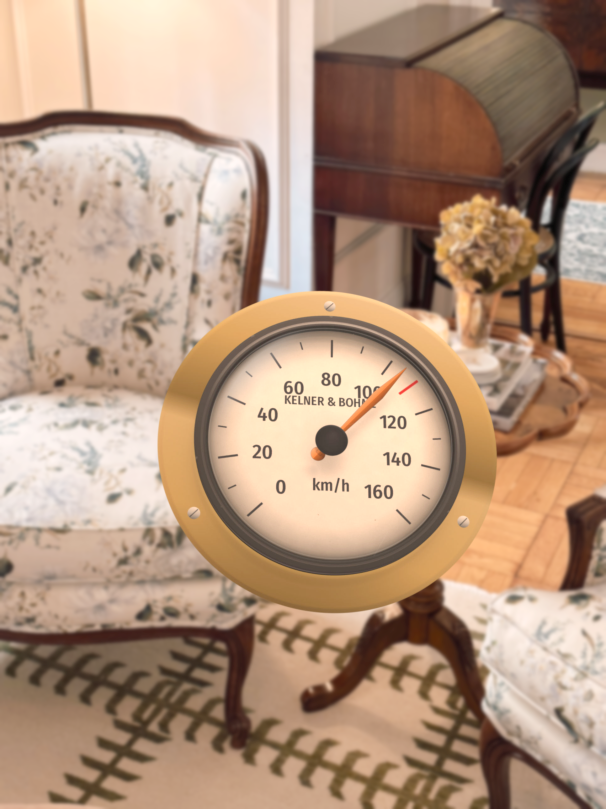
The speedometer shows 105 km/h
